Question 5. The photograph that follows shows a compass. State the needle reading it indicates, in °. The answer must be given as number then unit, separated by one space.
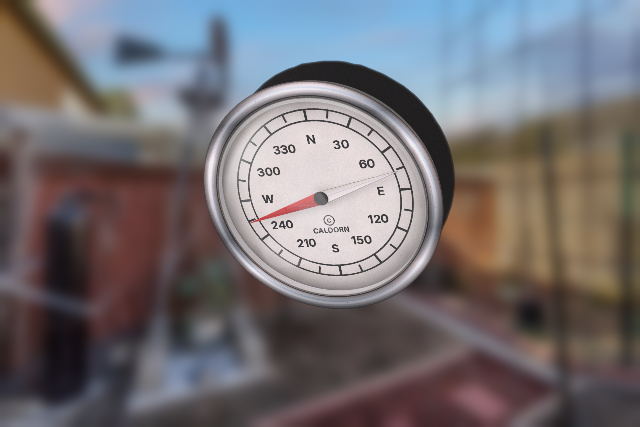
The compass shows 255 °
